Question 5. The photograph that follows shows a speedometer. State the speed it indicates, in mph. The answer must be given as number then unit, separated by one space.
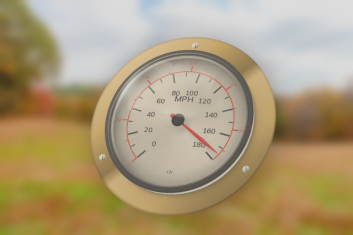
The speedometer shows 175 mph
